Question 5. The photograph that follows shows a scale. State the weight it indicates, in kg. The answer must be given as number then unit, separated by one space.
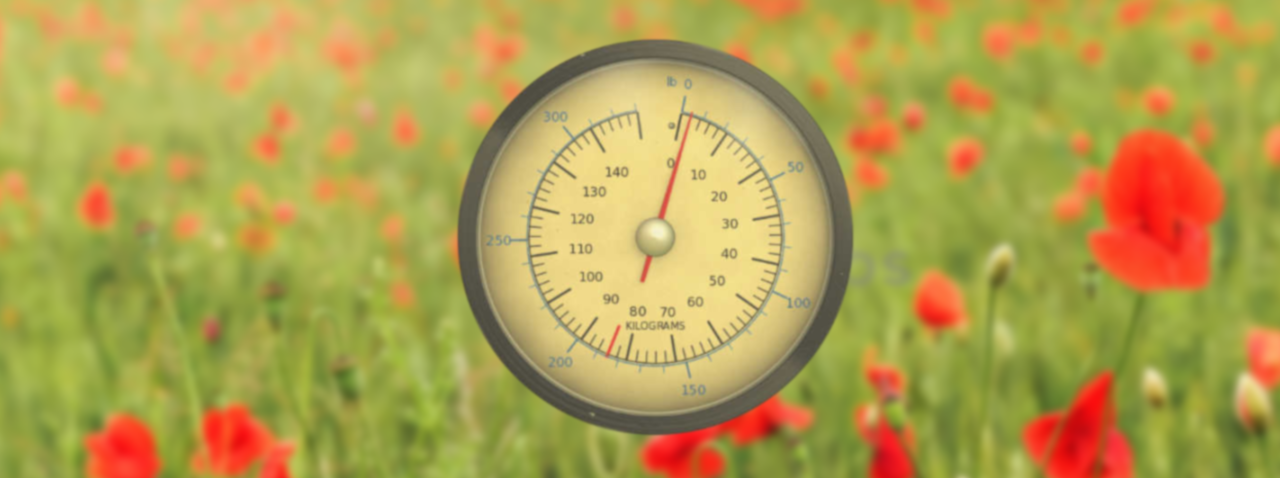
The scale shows 2 kg
